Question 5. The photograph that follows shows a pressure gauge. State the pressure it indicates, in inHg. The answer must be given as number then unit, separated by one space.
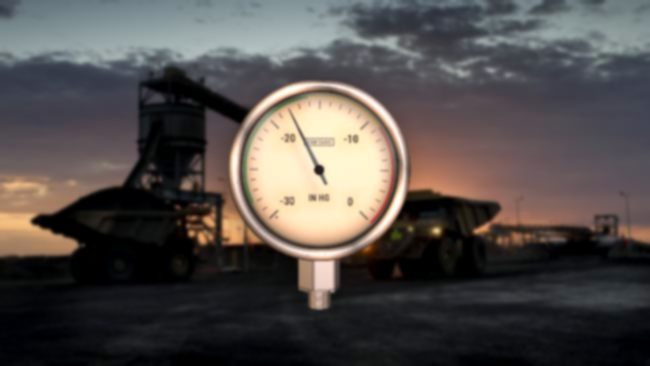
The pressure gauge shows -18 inHg
